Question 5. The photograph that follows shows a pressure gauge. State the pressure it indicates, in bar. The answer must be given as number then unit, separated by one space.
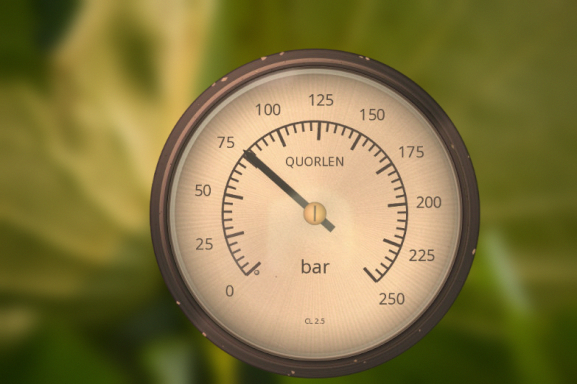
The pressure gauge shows 77.5 bar
